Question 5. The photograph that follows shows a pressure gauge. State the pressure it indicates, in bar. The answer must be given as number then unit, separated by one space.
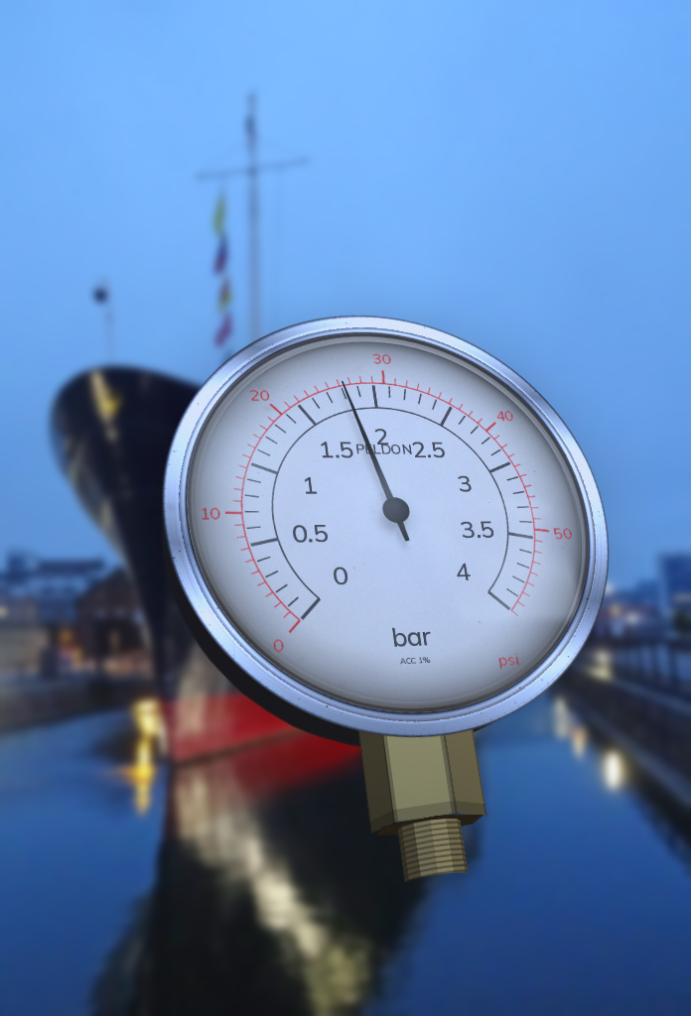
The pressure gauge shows 1.8 bar
